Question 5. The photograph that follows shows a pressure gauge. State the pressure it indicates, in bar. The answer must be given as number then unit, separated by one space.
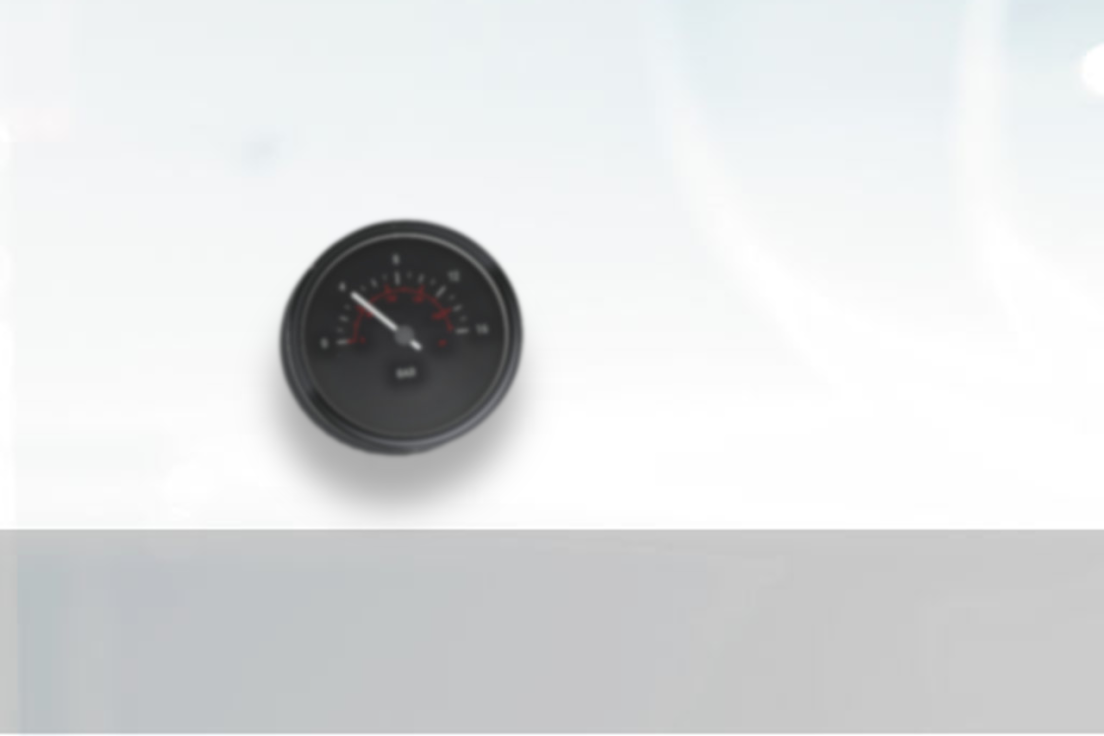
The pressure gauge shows 4 bar
